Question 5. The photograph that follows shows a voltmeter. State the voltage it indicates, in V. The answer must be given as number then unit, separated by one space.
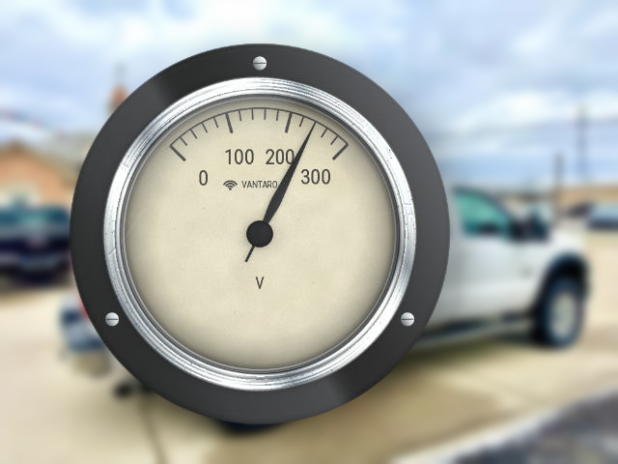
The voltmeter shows 240 V
